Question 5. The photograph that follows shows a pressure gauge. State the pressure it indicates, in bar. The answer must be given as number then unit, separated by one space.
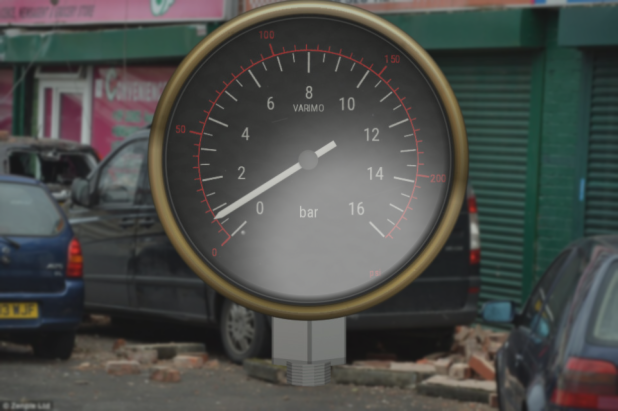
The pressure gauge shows 0.75 bar
